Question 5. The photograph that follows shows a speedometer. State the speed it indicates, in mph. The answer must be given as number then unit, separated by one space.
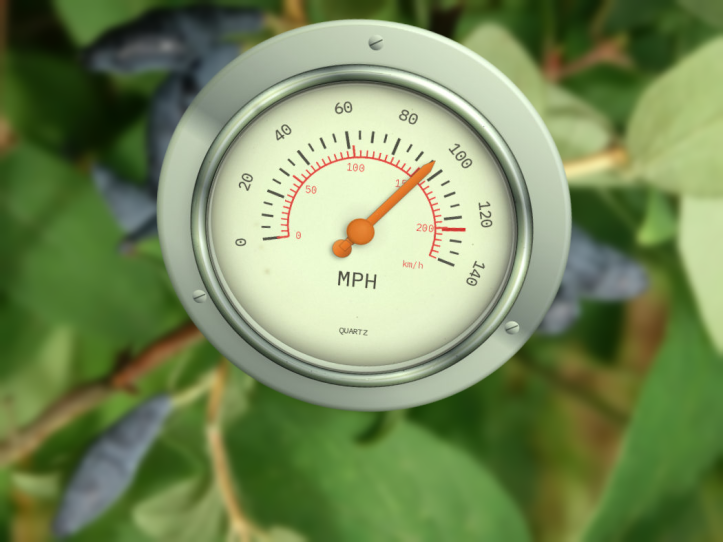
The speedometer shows 95 mph
